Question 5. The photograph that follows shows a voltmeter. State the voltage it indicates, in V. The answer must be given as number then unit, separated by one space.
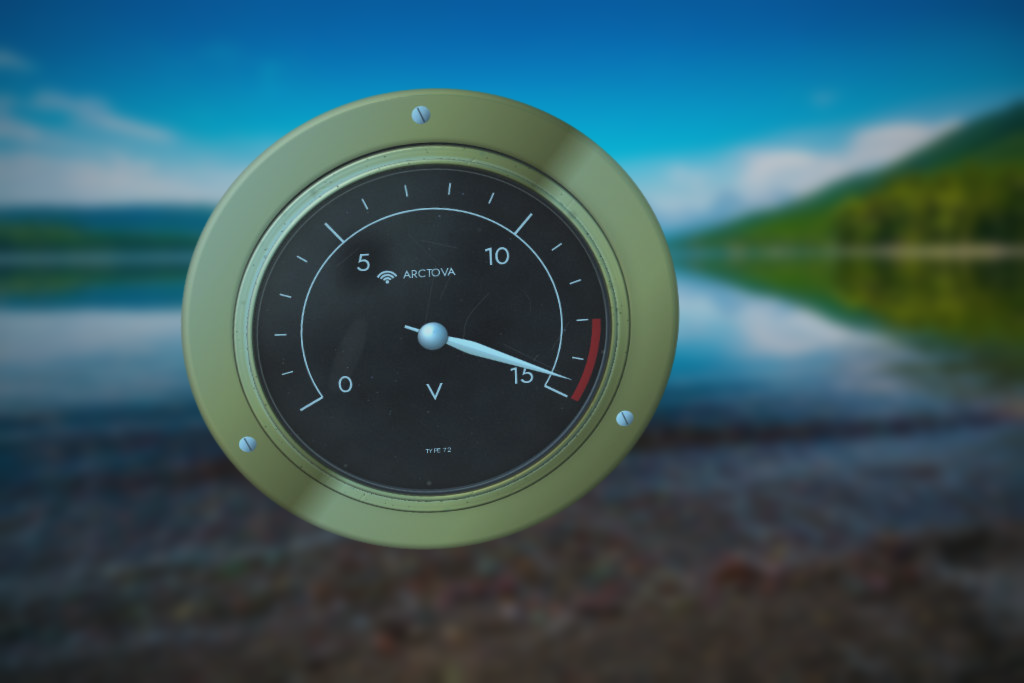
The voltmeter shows 14.5 V
